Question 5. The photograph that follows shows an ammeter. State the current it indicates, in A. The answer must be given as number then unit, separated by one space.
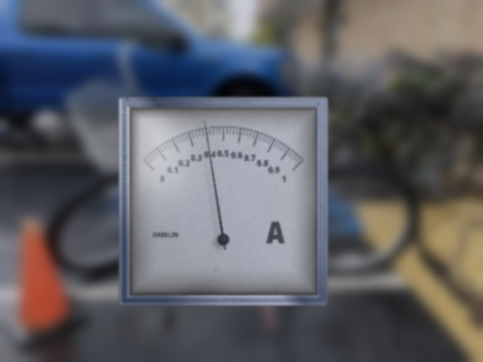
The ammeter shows 0.4 A
